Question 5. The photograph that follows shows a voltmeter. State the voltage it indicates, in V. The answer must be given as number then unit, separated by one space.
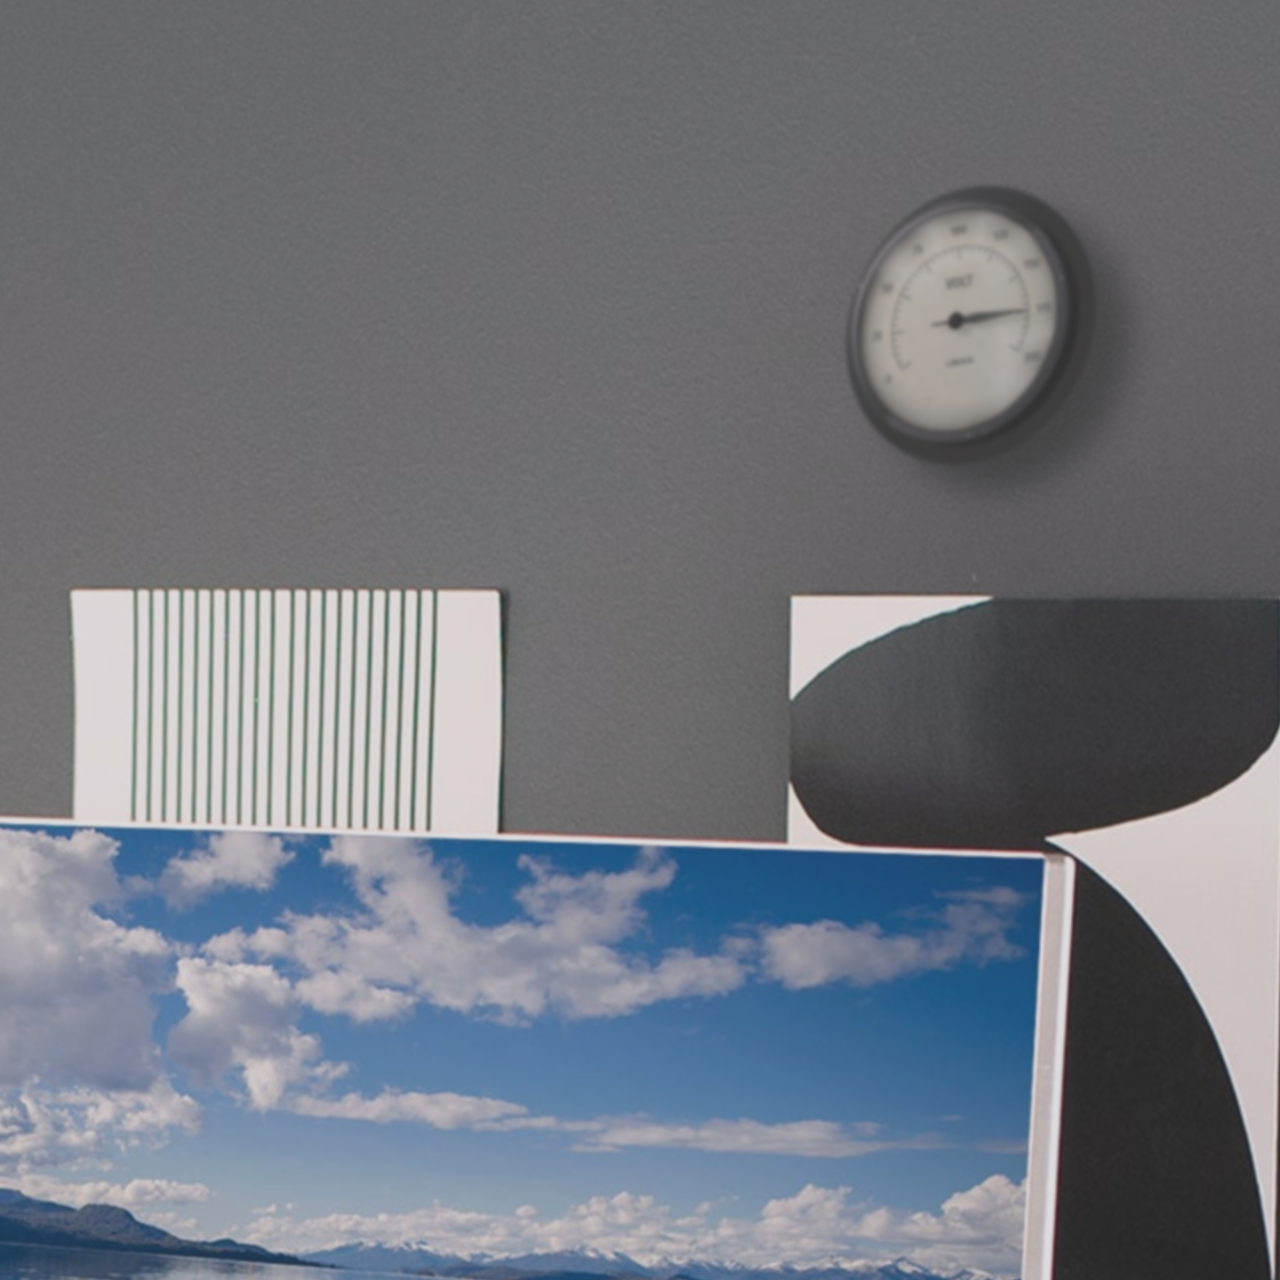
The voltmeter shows 175 V
